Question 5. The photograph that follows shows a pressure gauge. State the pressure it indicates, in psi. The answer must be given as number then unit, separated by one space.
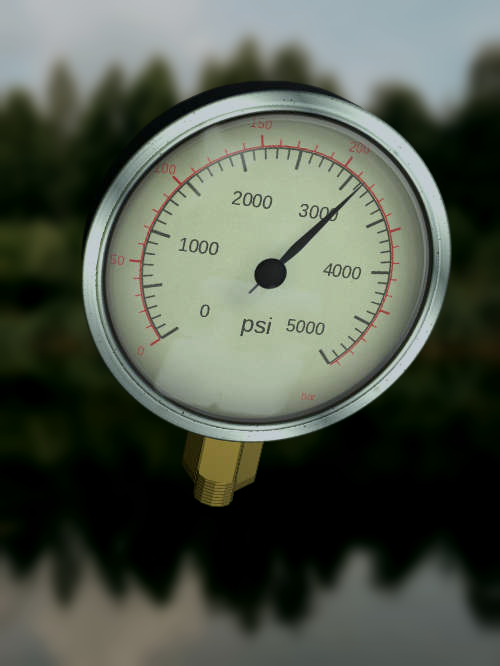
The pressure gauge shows 3100 psi
